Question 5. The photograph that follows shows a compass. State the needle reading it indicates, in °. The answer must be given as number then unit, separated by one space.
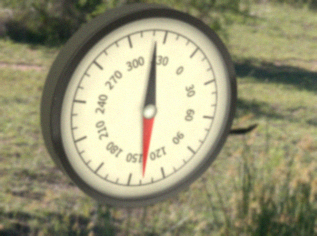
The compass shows 140 °
